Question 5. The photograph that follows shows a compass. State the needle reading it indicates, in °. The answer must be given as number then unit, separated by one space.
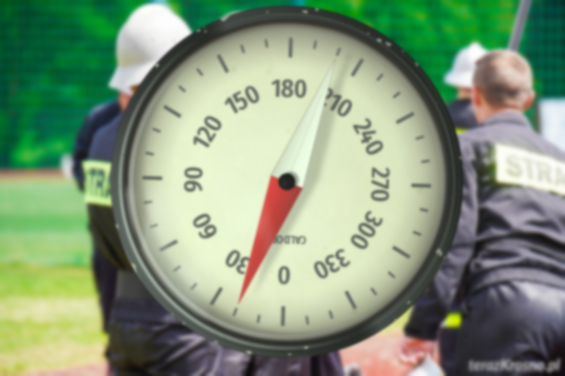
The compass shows 20 °
